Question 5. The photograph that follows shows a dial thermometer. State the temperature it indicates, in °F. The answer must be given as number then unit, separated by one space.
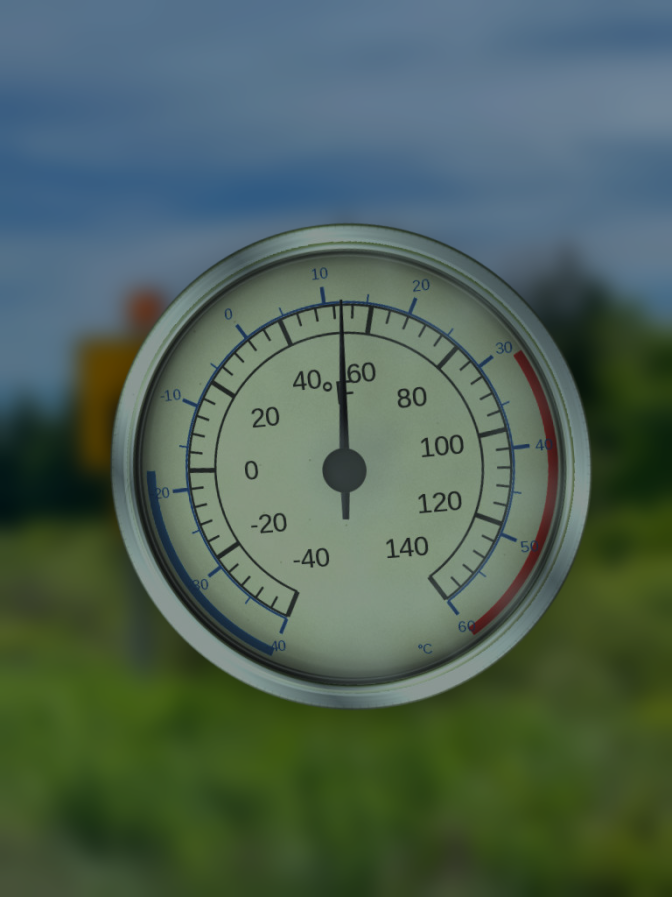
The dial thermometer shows 54 °F
